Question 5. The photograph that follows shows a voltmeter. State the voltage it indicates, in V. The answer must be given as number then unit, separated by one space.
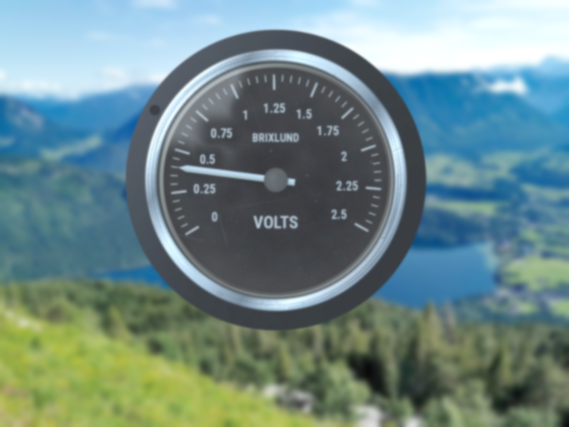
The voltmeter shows 0.4 V
